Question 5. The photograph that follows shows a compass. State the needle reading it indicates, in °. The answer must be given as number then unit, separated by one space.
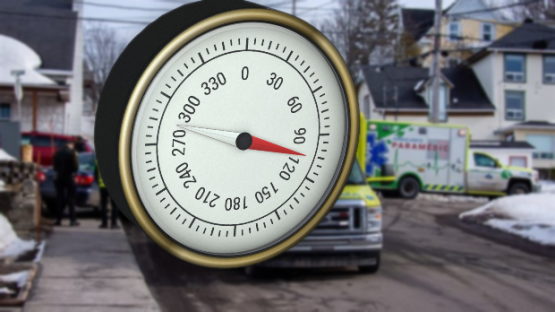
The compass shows 105 °
